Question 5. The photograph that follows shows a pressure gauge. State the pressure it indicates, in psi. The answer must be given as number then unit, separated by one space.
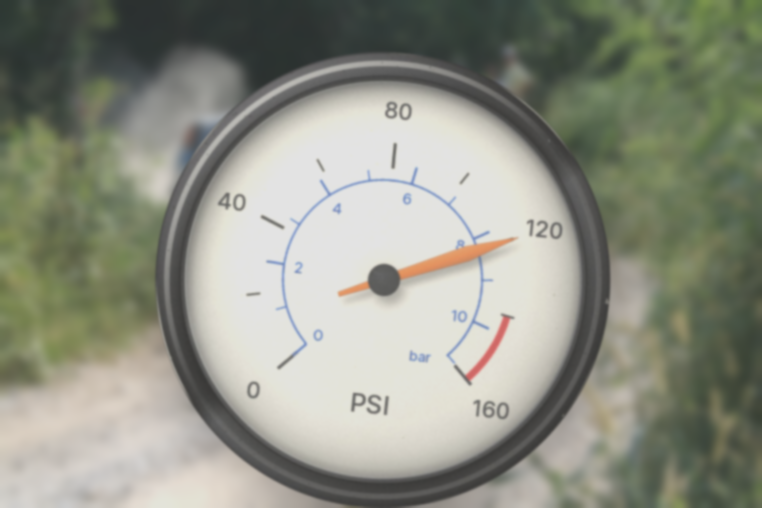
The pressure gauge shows 120 psi
